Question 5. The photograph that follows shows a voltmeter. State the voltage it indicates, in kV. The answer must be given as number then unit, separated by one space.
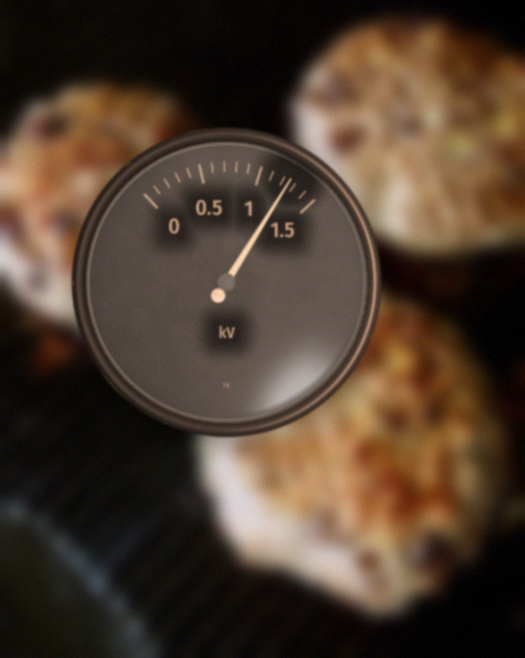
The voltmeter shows 1.25 kV
